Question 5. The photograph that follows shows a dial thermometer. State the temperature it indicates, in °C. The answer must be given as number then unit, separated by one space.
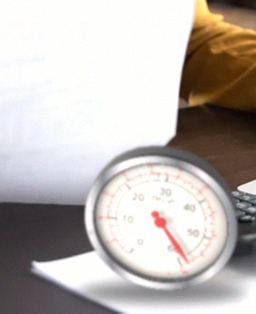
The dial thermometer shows 58 °C
